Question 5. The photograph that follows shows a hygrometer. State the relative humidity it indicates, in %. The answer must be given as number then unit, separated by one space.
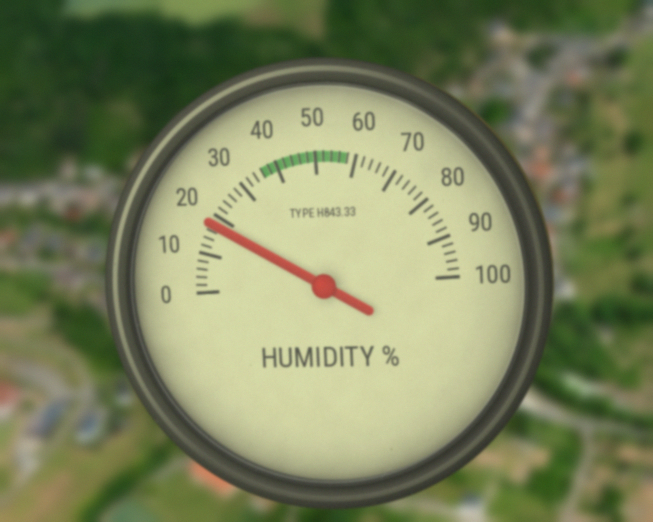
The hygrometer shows 18 %
